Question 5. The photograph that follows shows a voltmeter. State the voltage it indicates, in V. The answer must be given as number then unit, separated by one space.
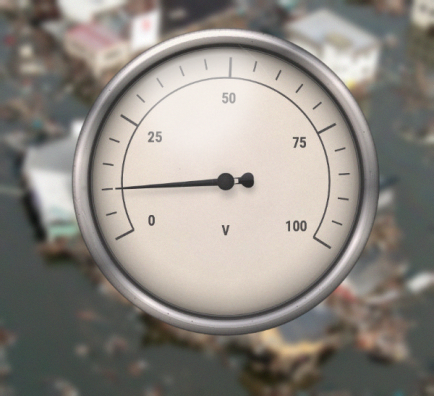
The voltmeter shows 10 V
